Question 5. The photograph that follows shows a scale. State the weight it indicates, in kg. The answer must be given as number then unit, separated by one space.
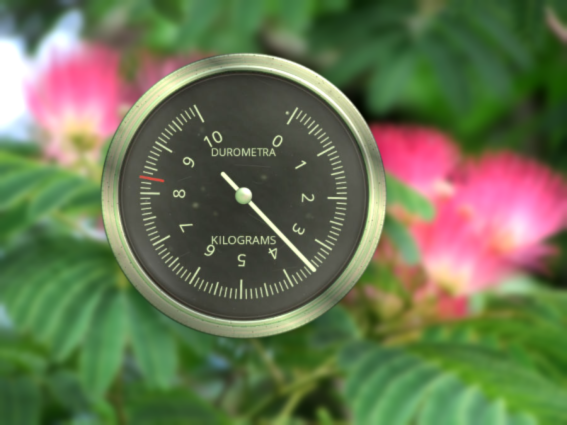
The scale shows 3.5 kg
